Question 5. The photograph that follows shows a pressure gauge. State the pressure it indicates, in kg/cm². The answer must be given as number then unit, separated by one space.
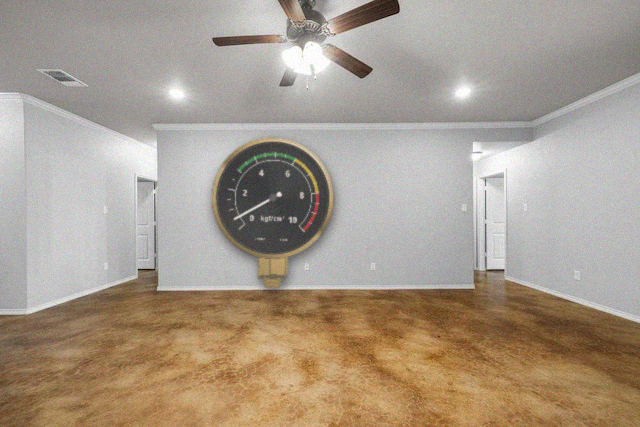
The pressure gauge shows 0.5 kg/cm²
